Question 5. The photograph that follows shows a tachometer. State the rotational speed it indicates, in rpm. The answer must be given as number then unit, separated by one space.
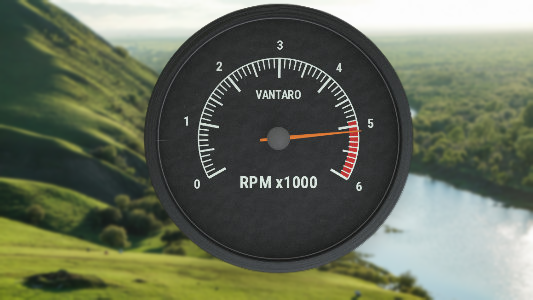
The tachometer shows 5100 rpm
